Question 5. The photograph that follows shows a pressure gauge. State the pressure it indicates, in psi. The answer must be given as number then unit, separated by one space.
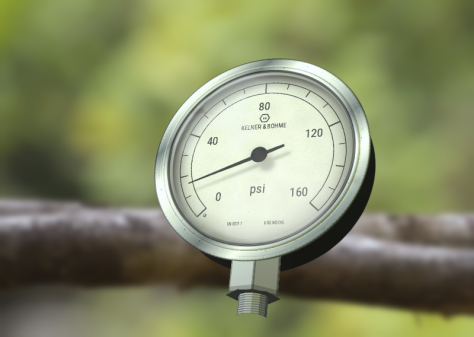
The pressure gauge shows 15 psi
